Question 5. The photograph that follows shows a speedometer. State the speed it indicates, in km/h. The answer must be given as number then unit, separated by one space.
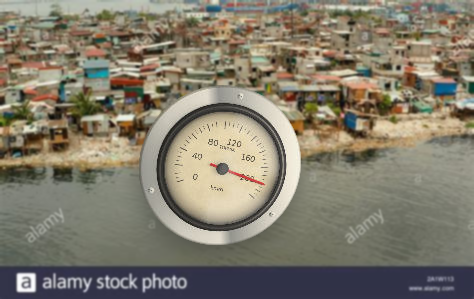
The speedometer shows 200 km/h
